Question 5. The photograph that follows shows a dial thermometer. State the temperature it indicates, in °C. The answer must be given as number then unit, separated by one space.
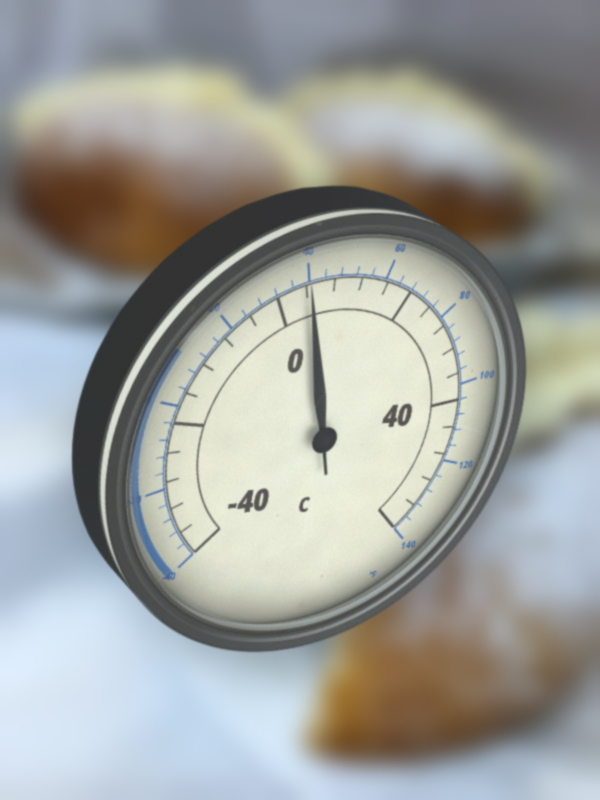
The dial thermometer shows 4 °C
